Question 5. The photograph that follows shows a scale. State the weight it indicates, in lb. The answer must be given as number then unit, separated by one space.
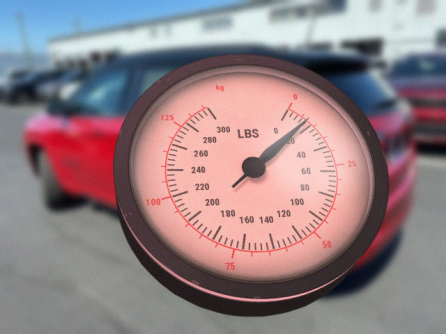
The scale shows 16 lb
